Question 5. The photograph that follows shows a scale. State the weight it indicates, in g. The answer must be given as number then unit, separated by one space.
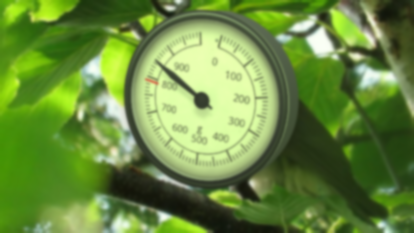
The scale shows 850 g
